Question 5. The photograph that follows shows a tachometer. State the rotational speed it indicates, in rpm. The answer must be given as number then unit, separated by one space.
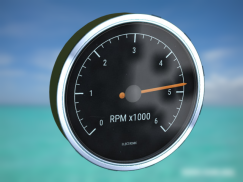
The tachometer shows 4800 rpm
